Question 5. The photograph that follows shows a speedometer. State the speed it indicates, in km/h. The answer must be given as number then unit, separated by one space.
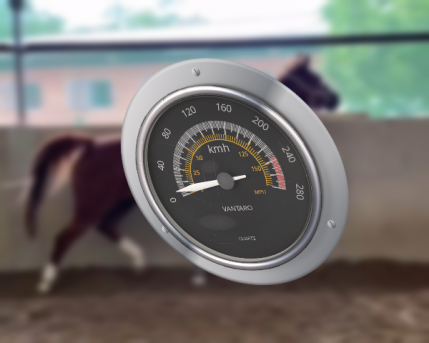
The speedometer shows 10 km/h
